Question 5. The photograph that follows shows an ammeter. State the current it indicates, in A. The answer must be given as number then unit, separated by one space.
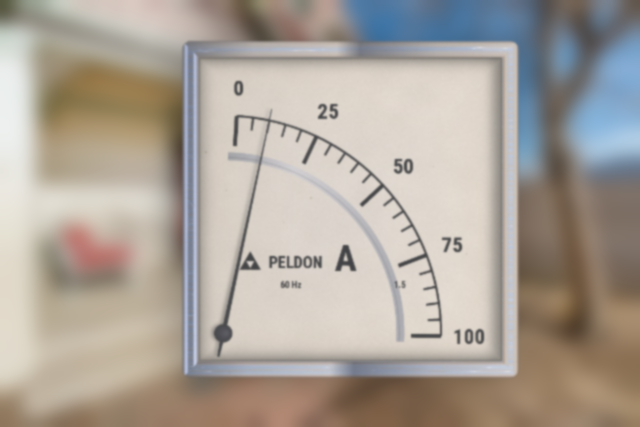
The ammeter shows 10 A
